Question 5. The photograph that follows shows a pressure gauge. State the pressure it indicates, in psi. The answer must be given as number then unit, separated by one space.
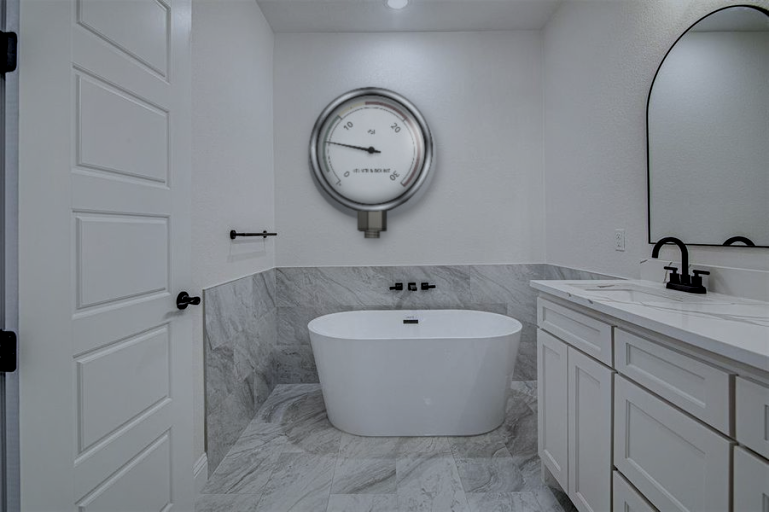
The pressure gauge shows 6 psi
